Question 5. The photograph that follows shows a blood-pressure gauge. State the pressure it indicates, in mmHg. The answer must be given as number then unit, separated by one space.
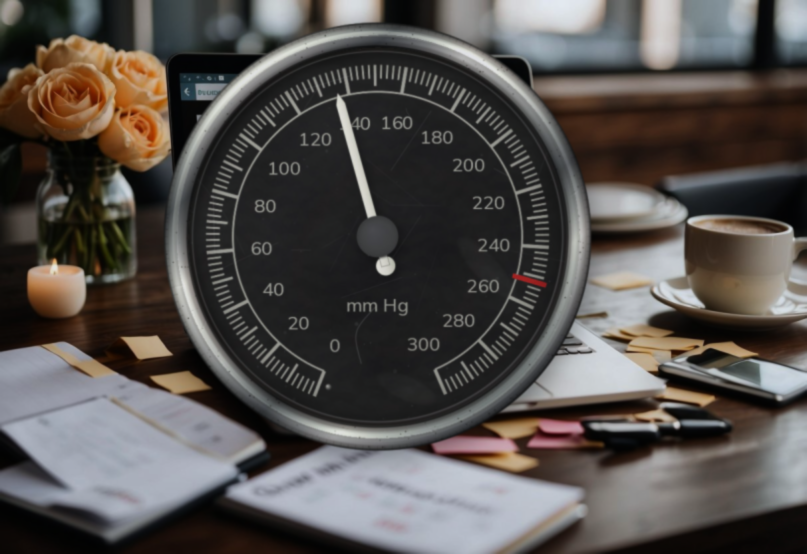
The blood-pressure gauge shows 136 mmHg
